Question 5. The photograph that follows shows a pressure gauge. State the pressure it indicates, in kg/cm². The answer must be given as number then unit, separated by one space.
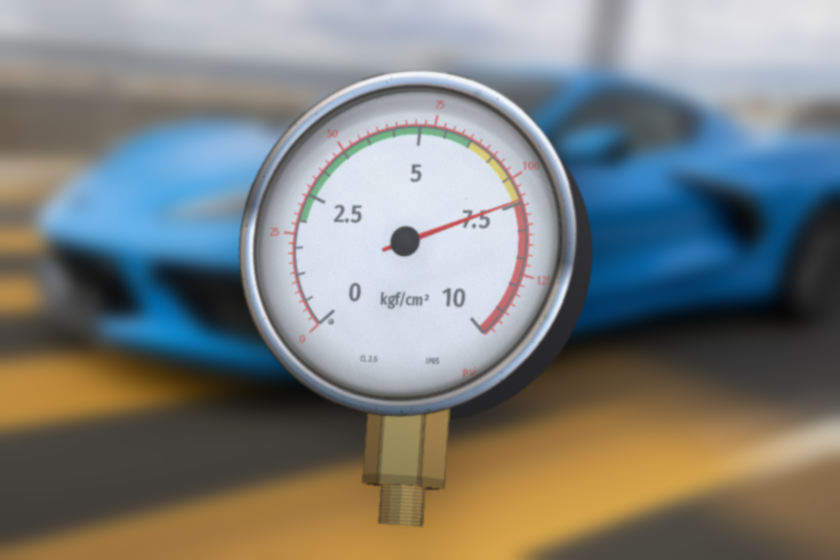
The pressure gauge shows 7.5 kg/cm²
